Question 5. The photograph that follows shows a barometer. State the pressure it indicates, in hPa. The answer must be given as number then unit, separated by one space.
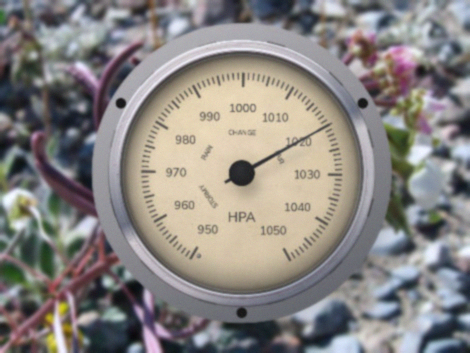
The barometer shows 1020 hPa
